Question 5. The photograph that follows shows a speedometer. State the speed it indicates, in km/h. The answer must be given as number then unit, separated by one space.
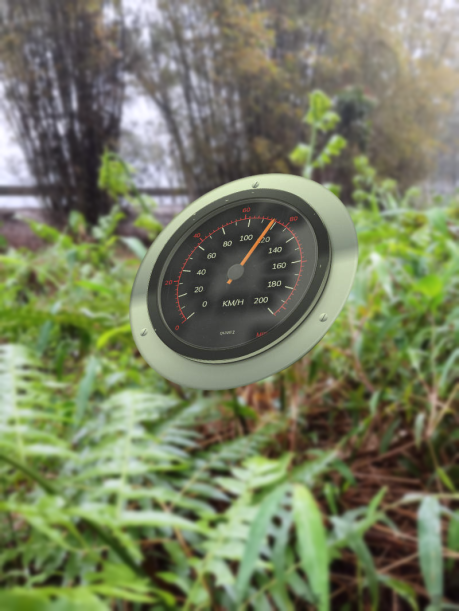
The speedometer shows 120 km/h
